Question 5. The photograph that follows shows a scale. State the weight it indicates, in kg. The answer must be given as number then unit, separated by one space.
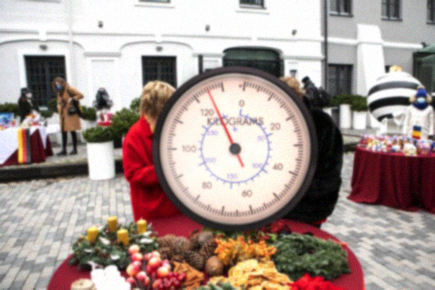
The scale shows 125 kg
